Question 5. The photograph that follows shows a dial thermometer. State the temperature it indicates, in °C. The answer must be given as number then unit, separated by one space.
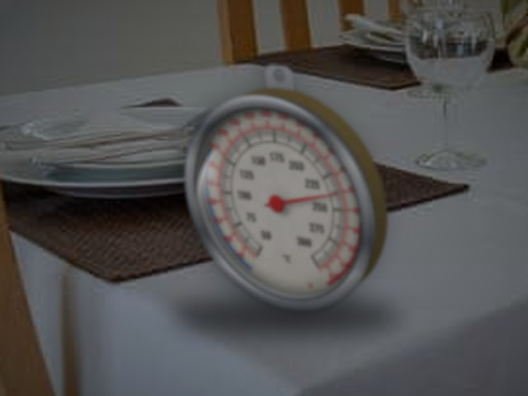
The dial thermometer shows 237.5 °C
